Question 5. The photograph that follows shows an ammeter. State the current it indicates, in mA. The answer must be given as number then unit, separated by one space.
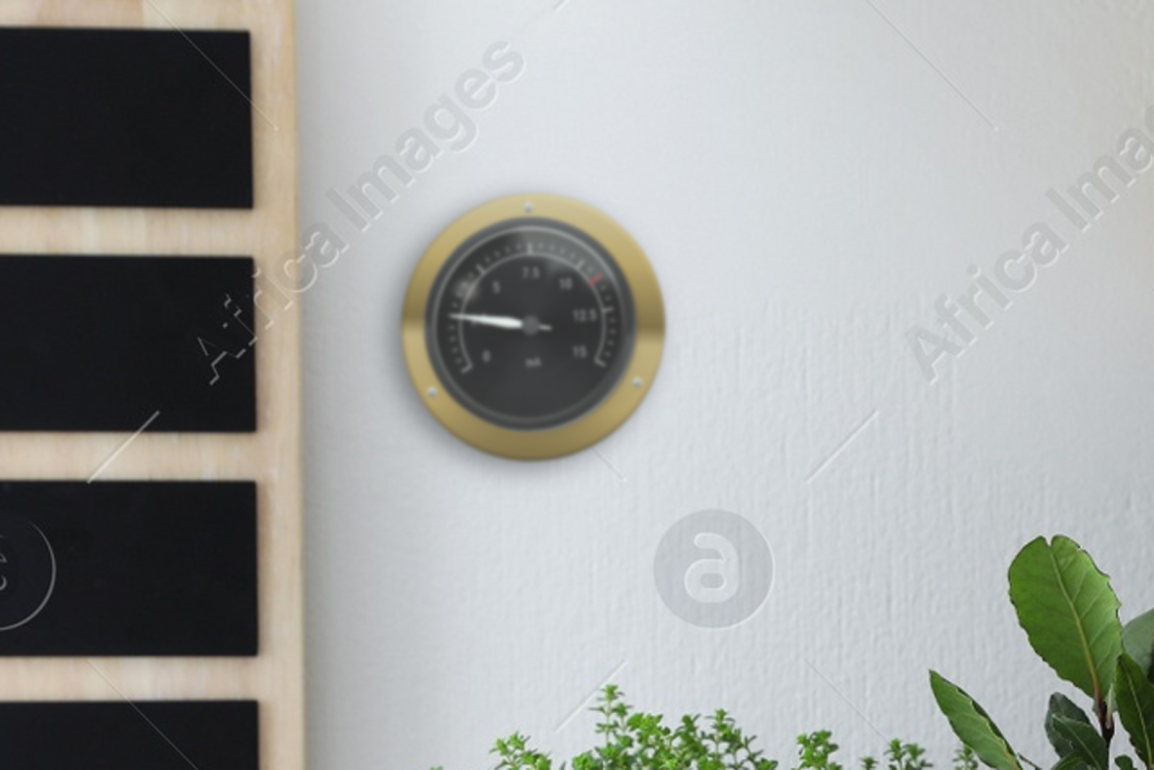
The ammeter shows 2.5 mA
